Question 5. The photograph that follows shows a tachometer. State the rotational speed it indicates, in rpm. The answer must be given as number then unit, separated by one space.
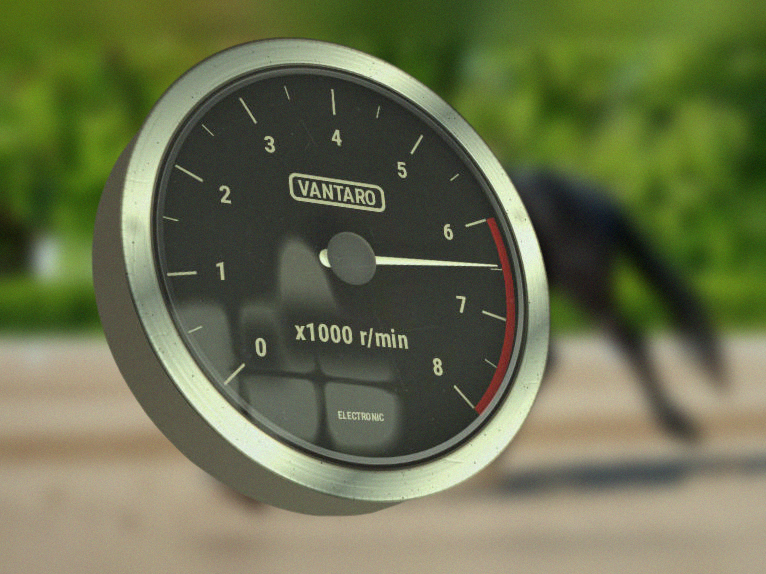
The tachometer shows 6500 rpm
